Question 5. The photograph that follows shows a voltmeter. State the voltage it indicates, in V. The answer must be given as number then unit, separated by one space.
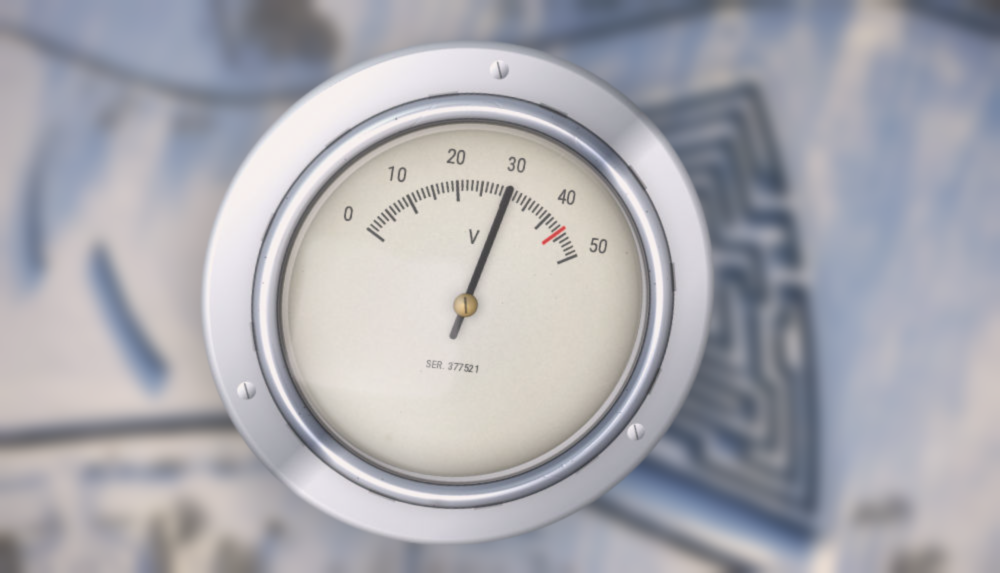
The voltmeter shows 30 V
